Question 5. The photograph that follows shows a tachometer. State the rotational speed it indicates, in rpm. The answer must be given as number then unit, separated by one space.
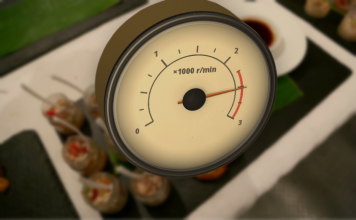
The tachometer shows 2500 rpm
